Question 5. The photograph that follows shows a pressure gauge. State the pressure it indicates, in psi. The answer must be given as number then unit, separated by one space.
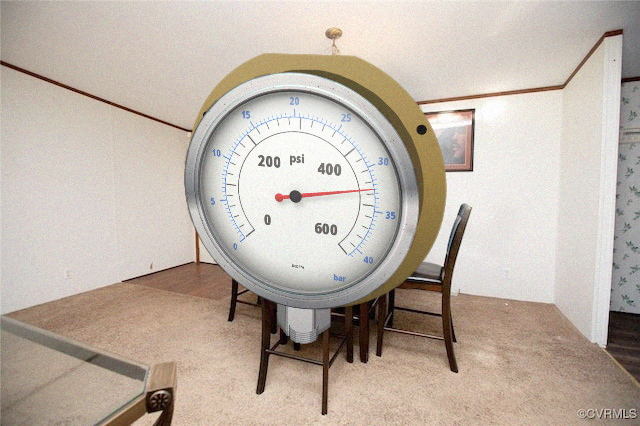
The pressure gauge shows 470 psi
